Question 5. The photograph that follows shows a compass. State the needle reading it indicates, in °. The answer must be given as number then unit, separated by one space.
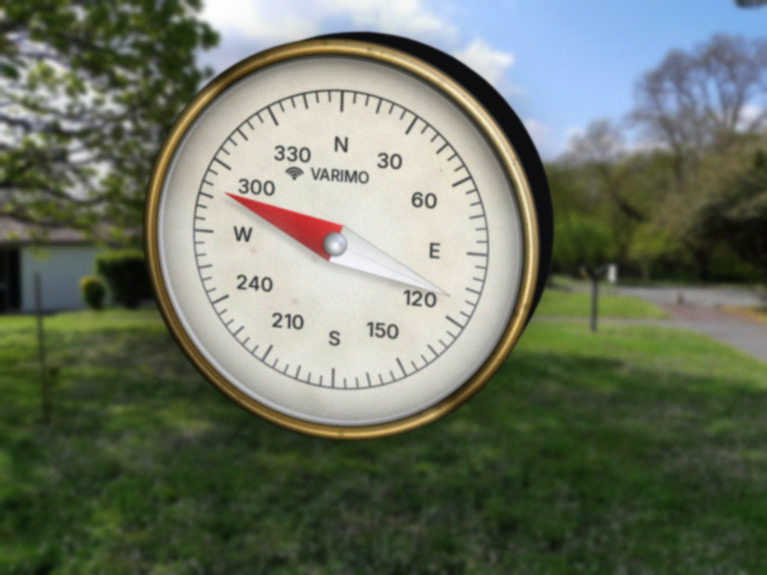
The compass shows 290 °
